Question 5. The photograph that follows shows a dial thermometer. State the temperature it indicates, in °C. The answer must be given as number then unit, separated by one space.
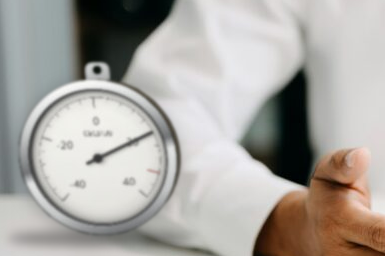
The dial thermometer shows 20 °C
